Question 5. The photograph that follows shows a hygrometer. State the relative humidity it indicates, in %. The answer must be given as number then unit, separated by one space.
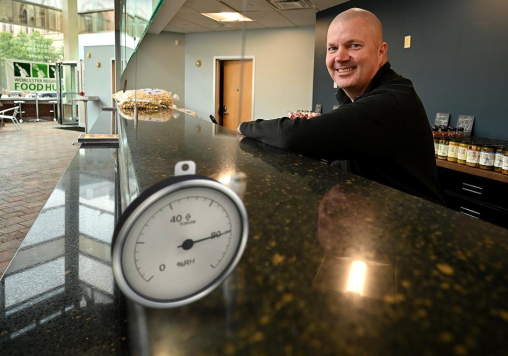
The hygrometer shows 80 %
